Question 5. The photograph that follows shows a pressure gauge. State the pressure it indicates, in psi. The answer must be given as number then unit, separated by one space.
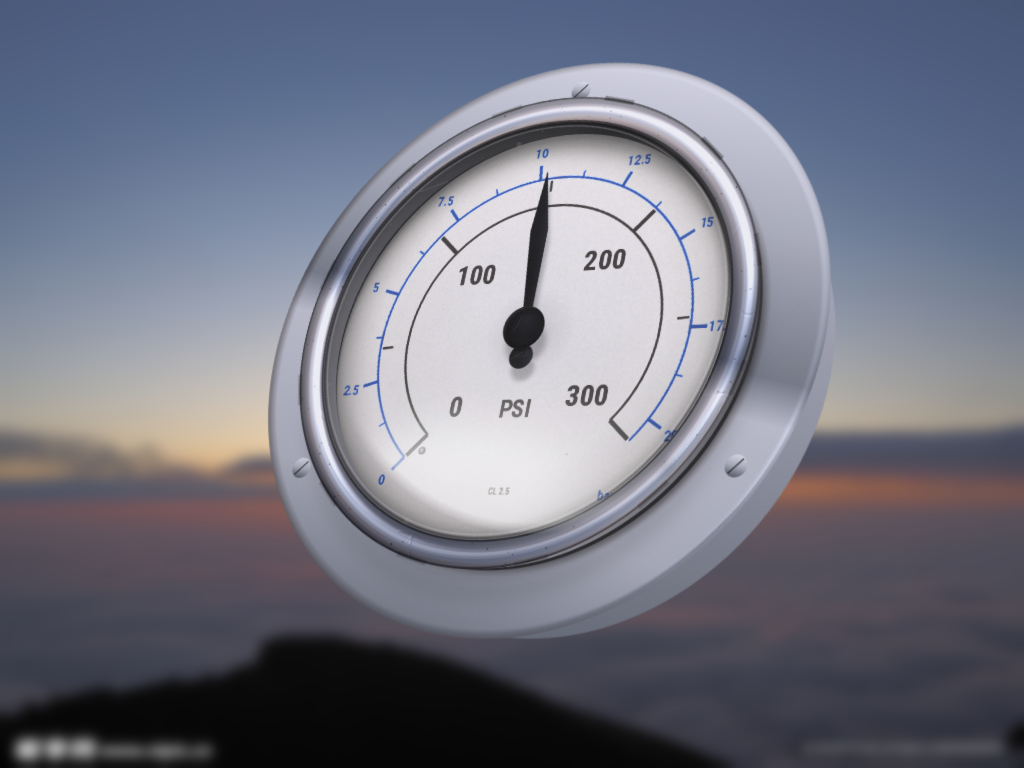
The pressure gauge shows 150 psi
